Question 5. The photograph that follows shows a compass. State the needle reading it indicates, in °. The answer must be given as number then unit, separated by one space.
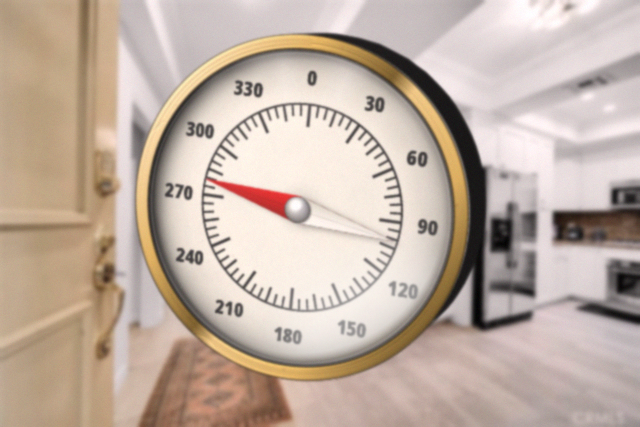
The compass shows 280 °
